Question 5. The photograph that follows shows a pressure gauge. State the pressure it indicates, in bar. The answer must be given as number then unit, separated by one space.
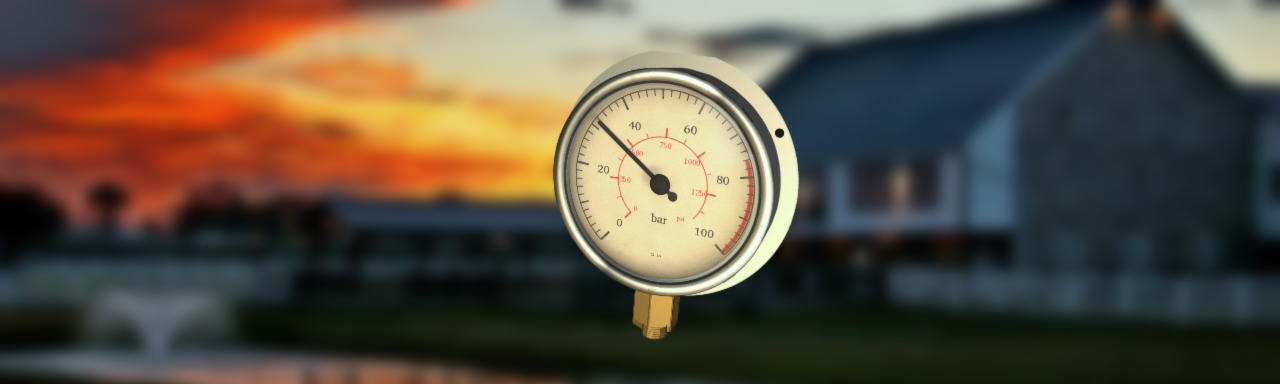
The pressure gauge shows 32 bar
